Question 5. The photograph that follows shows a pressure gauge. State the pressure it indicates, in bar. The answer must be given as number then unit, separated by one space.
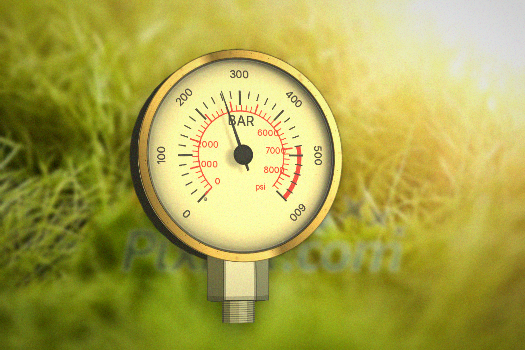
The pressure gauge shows 260 bar
